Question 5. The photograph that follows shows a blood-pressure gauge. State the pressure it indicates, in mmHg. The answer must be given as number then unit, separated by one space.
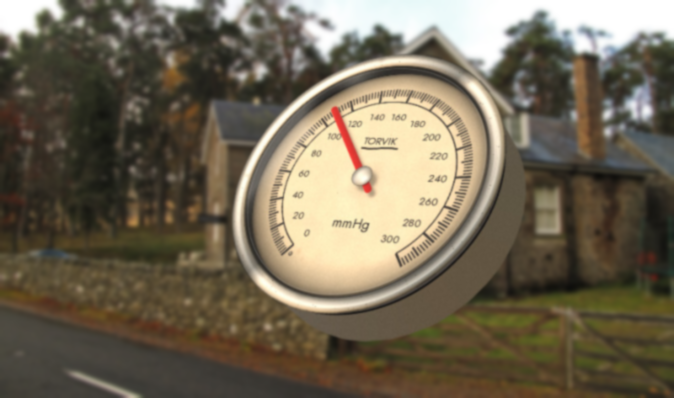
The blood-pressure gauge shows 110 mmHg
